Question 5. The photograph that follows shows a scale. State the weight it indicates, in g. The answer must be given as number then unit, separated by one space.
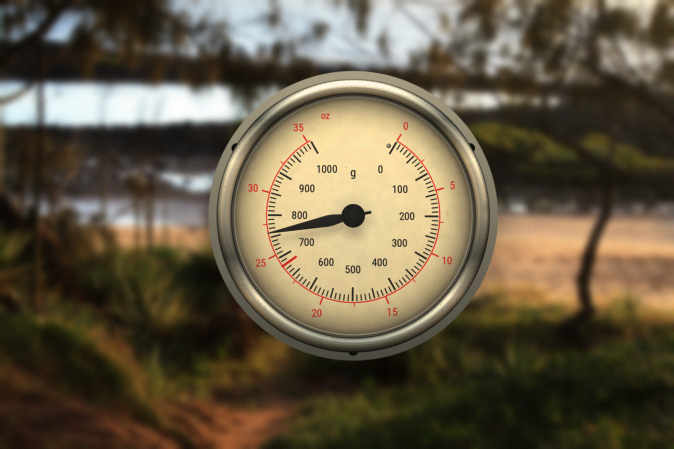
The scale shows 760 g
